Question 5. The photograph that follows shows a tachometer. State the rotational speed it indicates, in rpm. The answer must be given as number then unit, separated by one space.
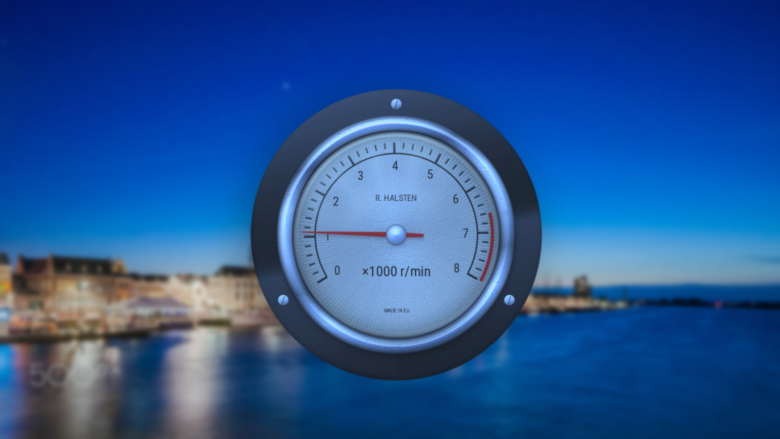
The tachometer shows 1100 rpm
